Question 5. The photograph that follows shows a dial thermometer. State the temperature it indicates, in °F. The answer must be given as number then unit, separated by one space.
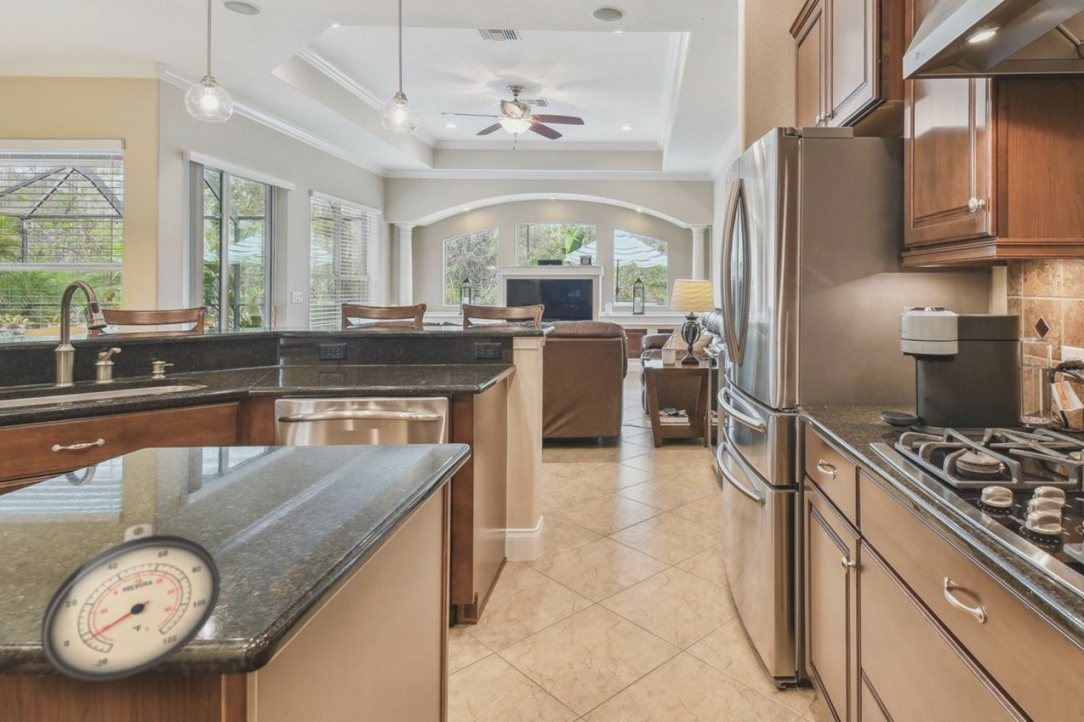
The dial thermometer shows -4 °F
